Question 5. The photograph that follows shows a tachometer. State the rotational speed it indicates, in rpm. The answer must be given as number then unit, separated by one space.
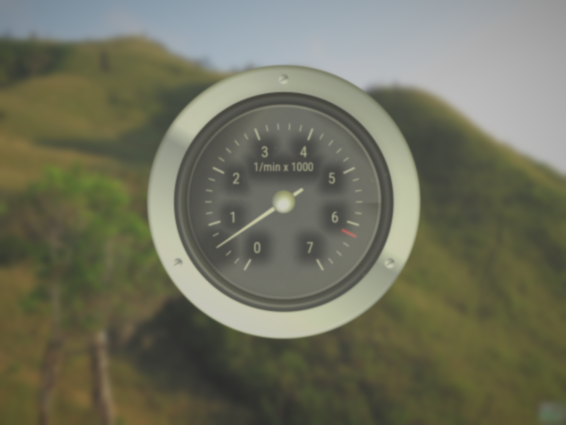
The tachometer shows 600 rpm
